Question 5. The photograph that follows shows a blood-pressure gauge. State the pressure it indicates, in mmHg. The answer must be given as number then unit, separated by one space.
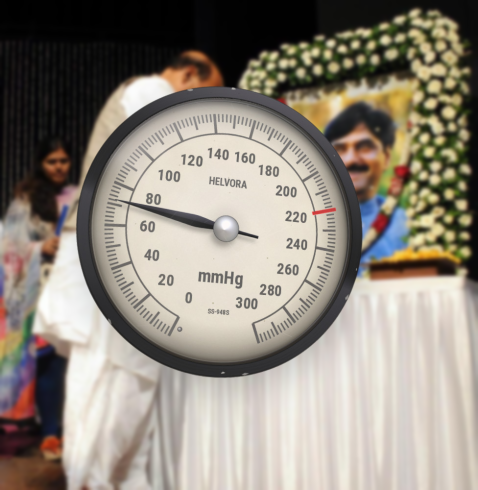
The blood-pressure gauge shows 72 mmHg
